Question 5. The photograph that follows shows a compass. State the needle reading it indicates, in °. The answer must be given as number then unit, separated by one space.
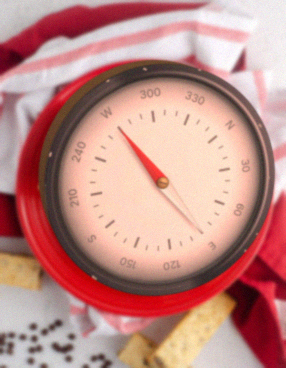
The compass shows 270 °
